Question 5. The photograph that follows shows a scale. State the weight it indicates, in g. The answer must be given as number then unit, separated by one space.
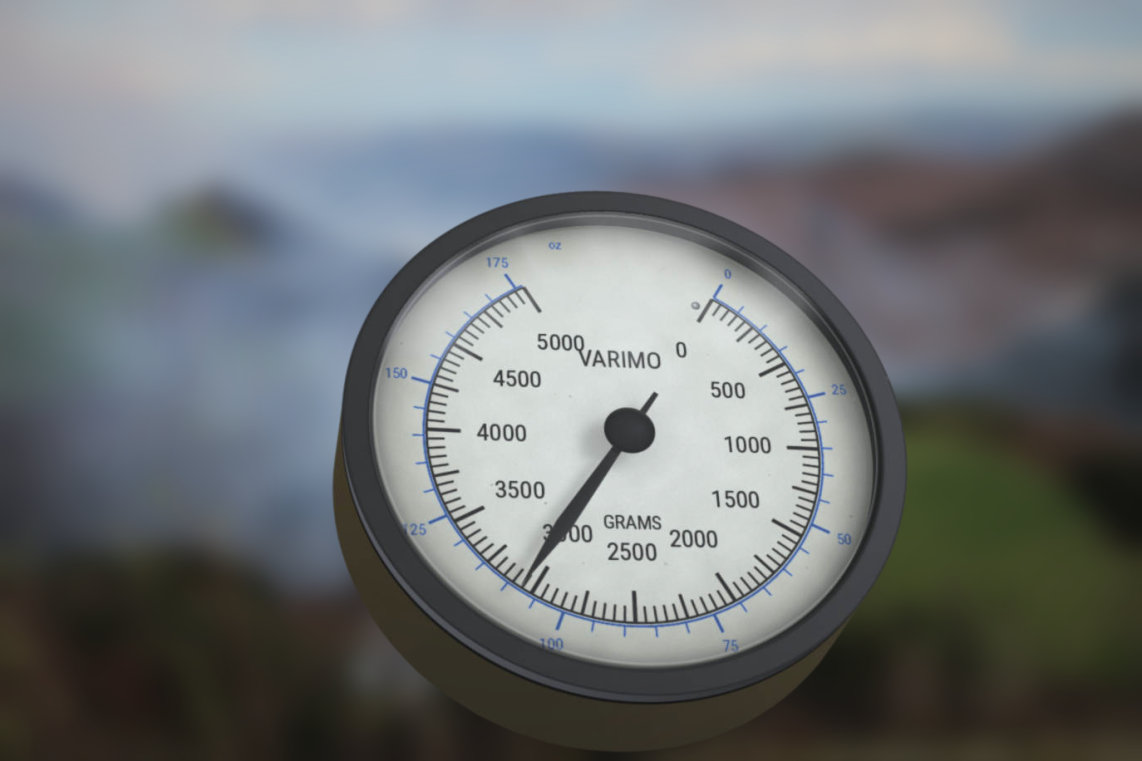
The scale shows 3050 g
